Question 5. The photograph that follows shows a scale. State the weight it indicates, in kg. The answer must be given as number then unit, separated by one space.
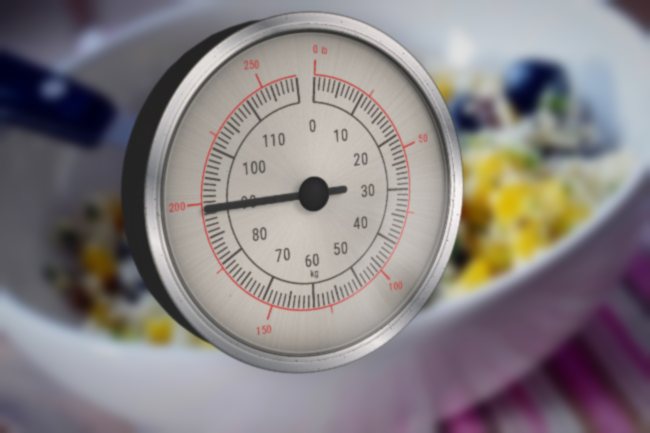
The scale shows 90 kg
